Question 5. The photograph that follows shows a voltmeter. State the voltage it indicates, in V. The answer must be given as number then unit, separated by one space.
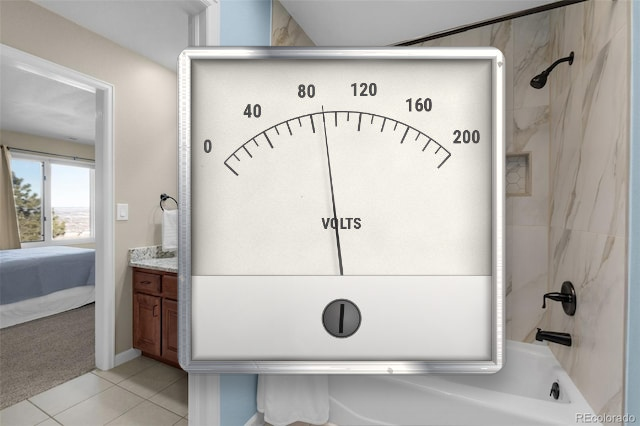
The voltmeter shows 90 V
